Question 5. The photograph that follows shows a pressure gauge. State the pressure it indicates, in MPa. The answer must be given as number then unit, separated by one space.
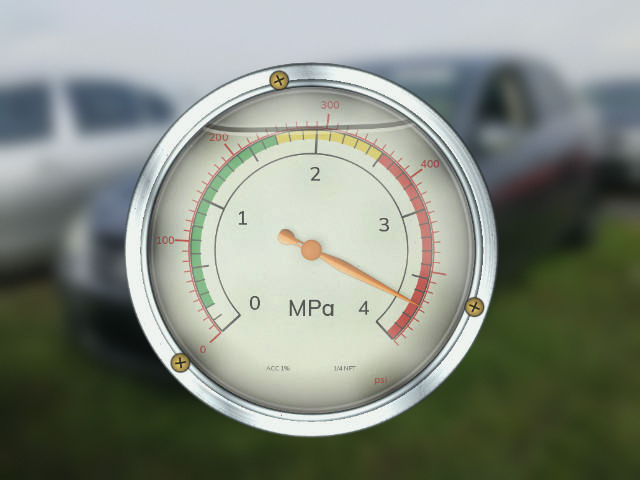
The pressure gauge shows 3.7 MPa
